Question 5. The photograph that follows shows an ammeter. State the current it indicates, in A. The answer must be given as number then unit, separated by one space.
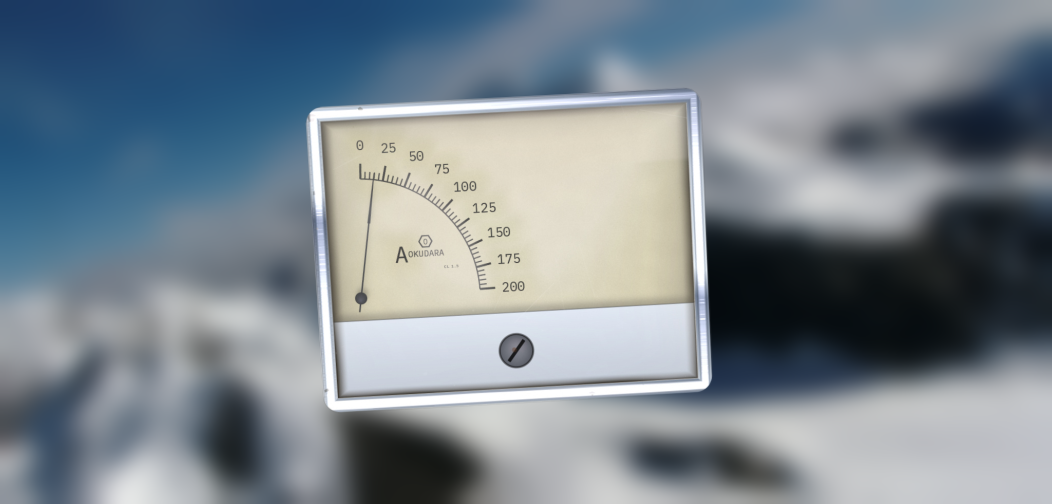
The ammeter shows 15 A
